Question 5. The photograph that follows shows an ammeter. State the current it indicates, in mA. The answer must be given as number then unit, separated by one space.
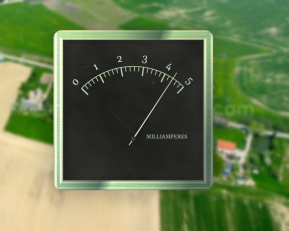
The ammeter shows 4.4 mA
